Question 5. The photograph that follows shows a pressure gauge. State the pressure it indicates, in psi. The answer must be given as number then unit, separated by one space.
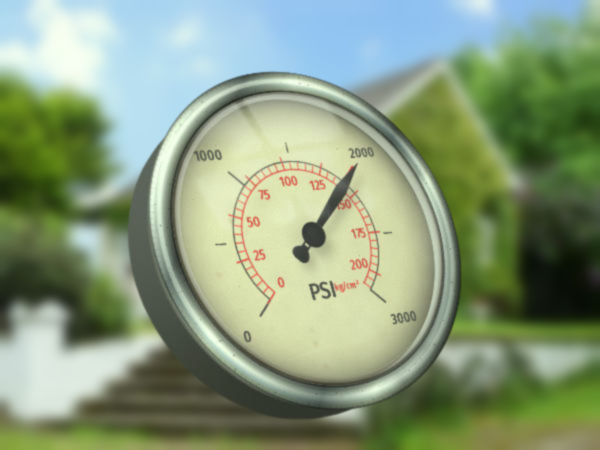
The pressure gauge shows 2000 psi
